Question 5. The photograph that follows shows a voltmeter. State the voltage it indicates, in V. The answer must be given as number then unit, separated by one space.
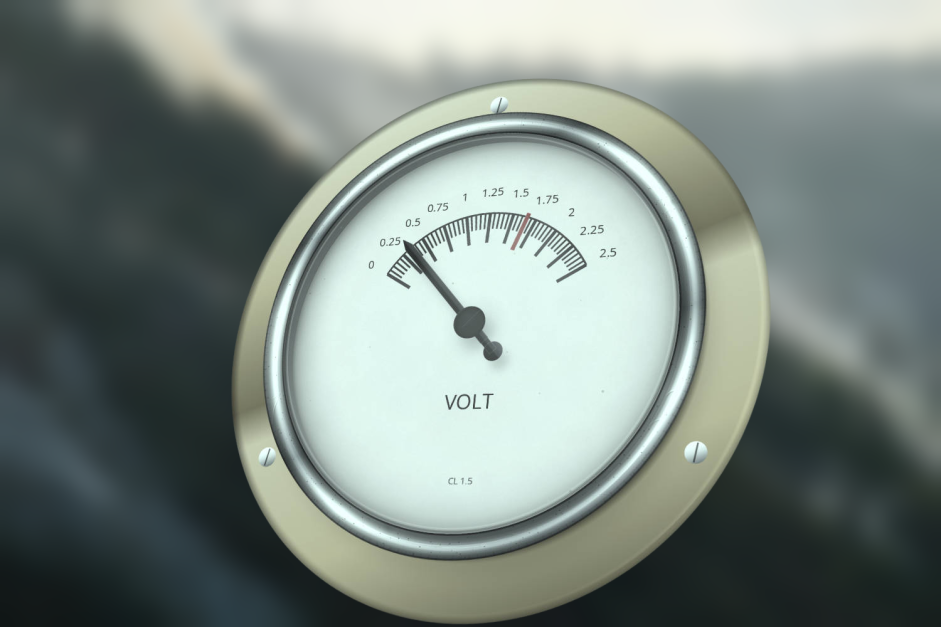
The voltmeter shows 0.35 V
